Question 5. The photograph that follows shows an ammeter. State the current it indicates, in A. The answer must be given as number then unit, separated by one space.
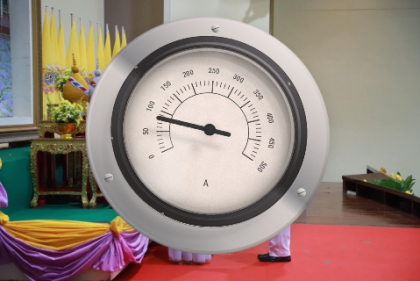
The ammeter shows 80 A
